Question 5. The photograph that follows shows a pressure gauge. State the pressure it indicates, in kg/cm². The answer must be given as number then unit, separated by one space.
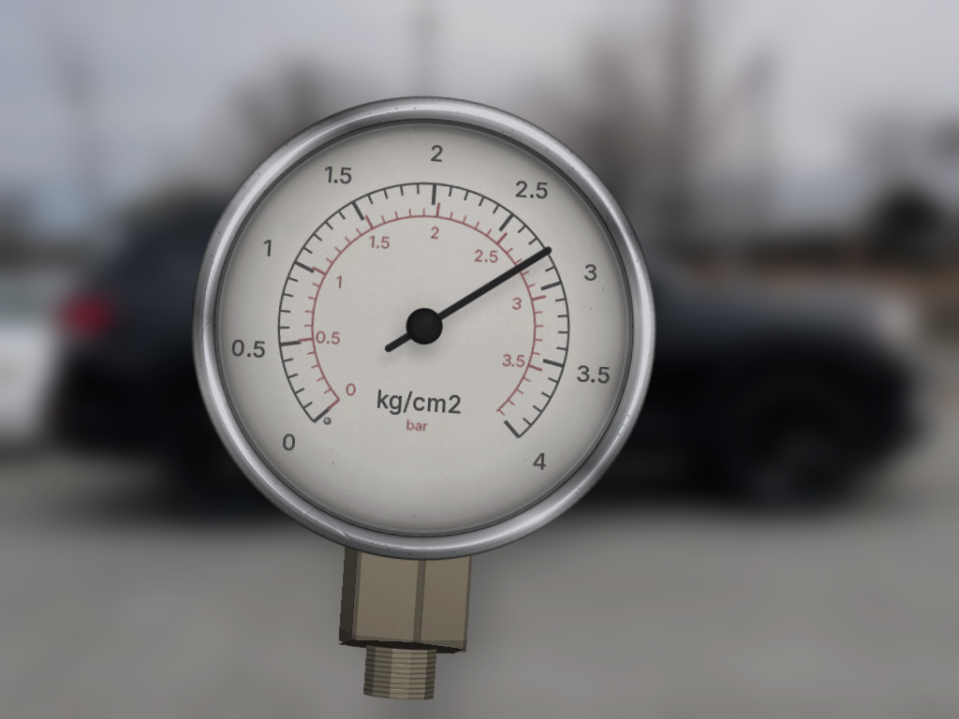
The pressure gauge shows 2.8 kg/cm²
